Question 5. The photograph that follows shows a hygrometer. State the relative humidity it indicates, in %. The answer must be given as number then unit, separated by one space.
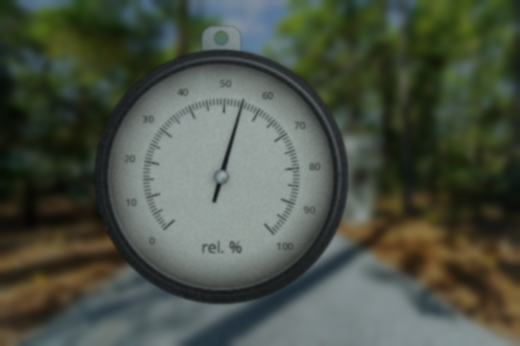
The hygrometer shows 55 %
